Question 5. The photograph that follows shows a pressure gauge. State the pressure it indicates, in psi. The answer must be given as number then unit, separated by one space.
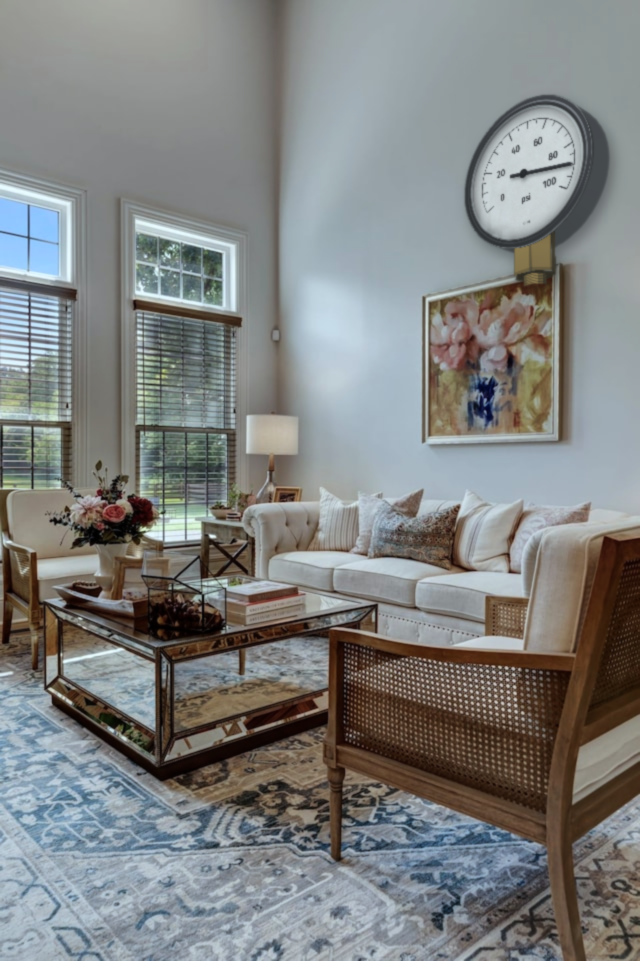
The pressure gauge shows 90 psi
